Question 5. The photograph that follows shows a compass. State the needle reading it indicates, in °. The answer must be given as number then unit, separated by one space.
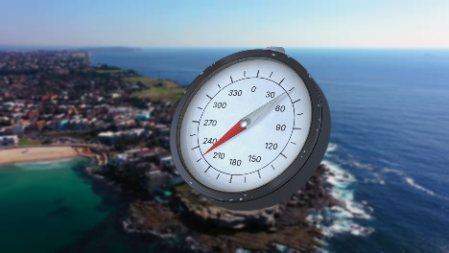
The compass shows 225 °
